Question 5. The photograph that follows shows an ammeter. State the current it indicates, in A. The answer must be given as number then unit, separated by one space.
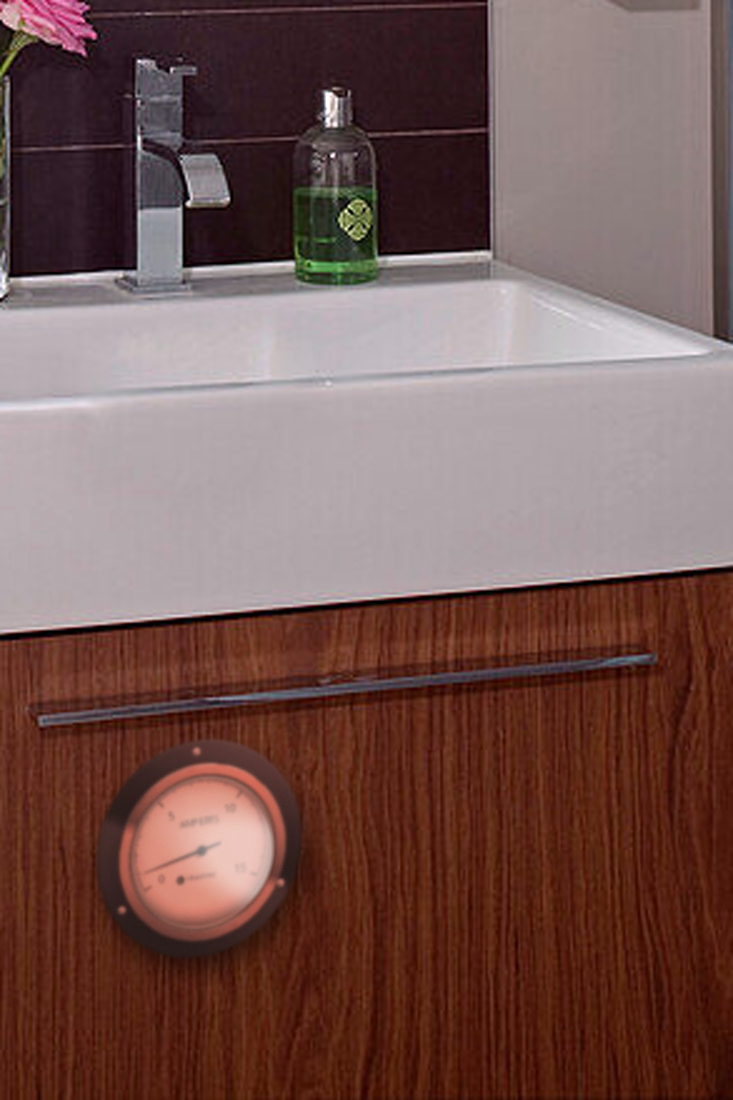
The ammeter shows 1 A
